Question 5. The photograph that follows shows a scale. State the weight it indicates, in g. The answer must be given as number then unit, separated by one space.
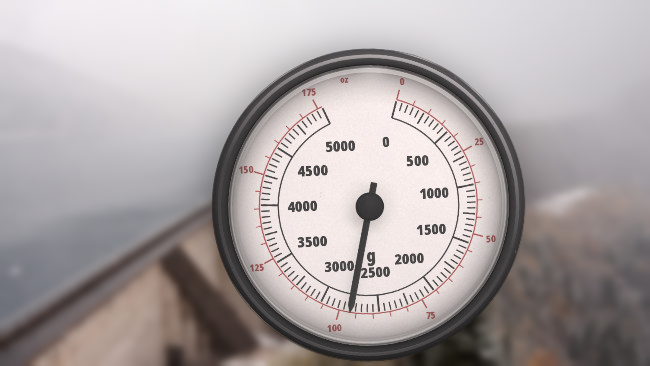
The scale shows 2750 g
